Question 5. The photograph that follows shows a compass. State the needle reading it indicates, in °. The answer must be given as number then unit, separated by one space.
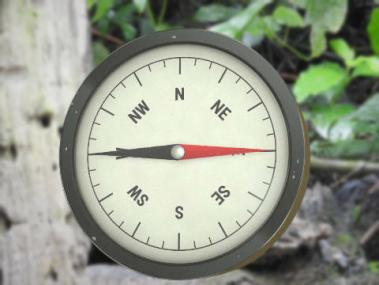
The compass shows 90 °
